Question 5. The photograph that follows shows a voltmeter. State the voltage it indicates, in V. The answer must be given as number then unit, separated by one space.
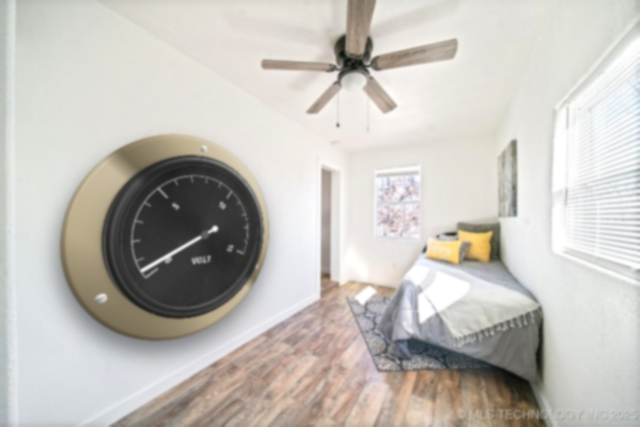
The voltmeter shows 0.5 V
